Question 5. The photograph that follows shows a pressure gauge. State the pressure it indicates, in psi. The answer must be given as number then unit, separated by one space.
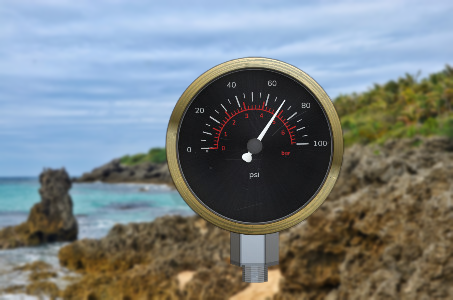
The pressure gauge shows 70 psi
